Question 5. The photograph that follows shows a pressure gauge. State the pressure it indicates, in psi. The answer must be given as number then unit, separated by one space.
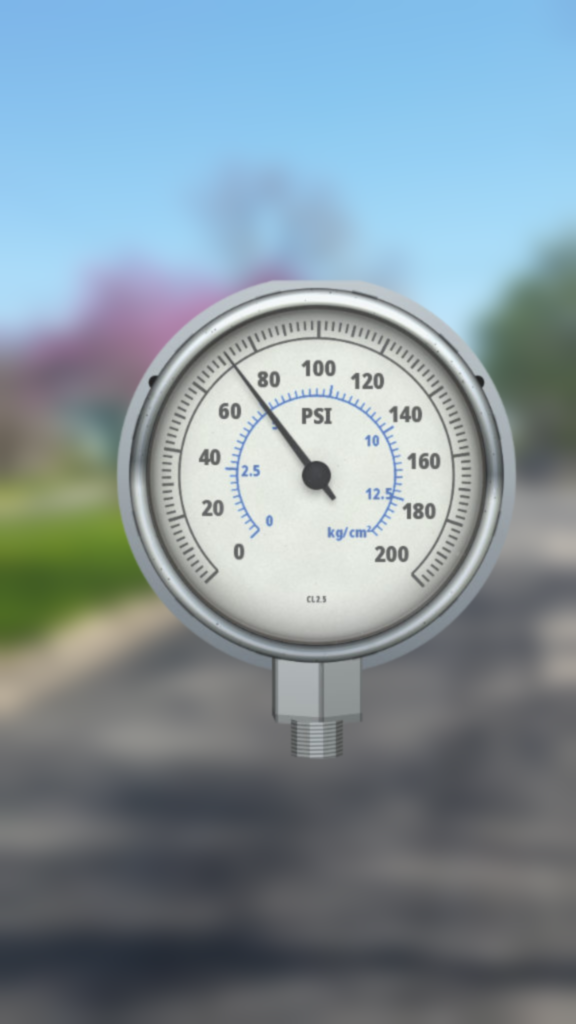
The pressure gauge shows 72 psi
